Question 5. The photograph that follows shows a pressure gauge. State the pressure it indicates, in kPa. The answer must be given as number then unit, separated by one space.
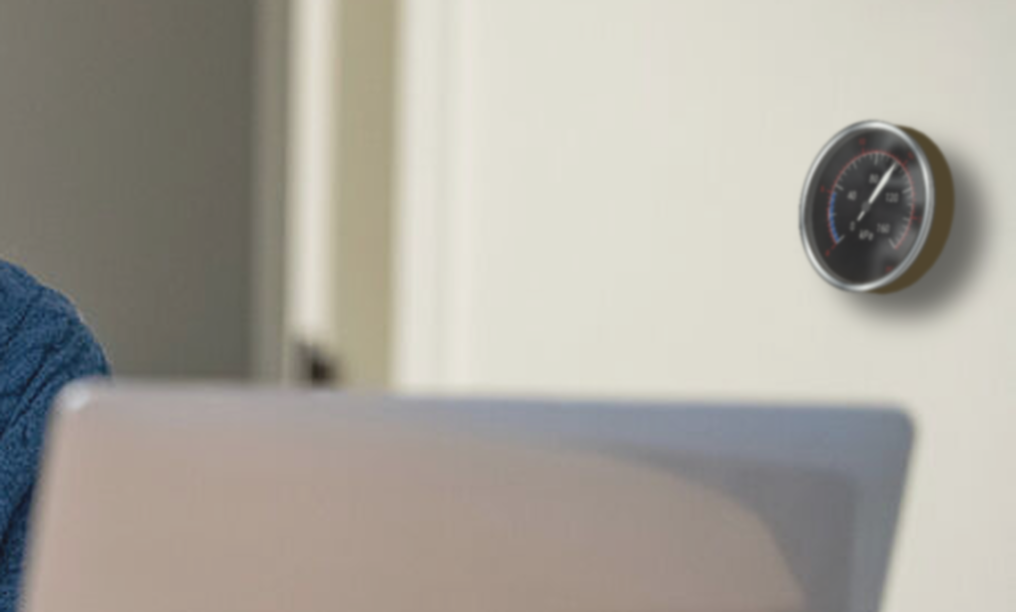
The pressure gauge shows 100 kPa
